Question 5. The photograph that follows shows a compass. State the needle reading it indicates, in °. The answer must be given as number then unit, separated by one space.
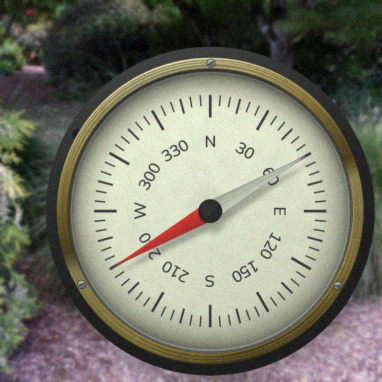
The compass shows 240 °
